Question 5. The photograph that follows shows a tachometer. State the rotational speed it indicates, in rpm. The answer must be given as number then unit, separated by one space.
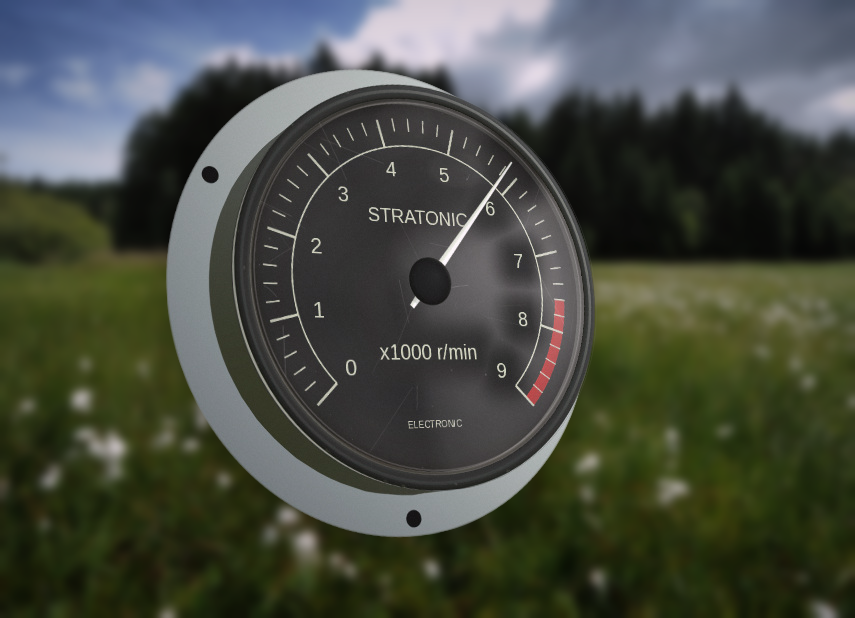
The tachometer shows 5800 rpm
